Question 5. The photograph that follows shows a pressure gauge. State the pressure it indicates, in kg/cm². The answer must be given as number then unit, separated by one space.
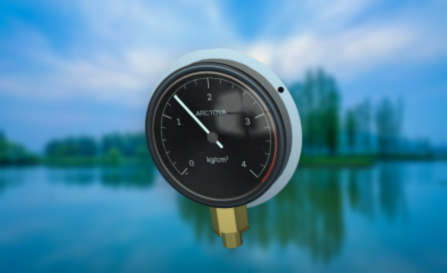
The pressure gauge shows 1.4 kg/cm²
